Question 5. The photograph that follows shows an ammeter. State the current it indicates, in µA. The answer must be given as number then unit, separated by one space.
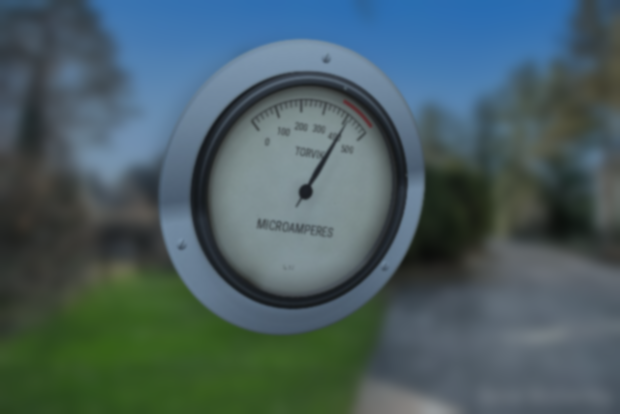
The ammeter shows 400 µA
